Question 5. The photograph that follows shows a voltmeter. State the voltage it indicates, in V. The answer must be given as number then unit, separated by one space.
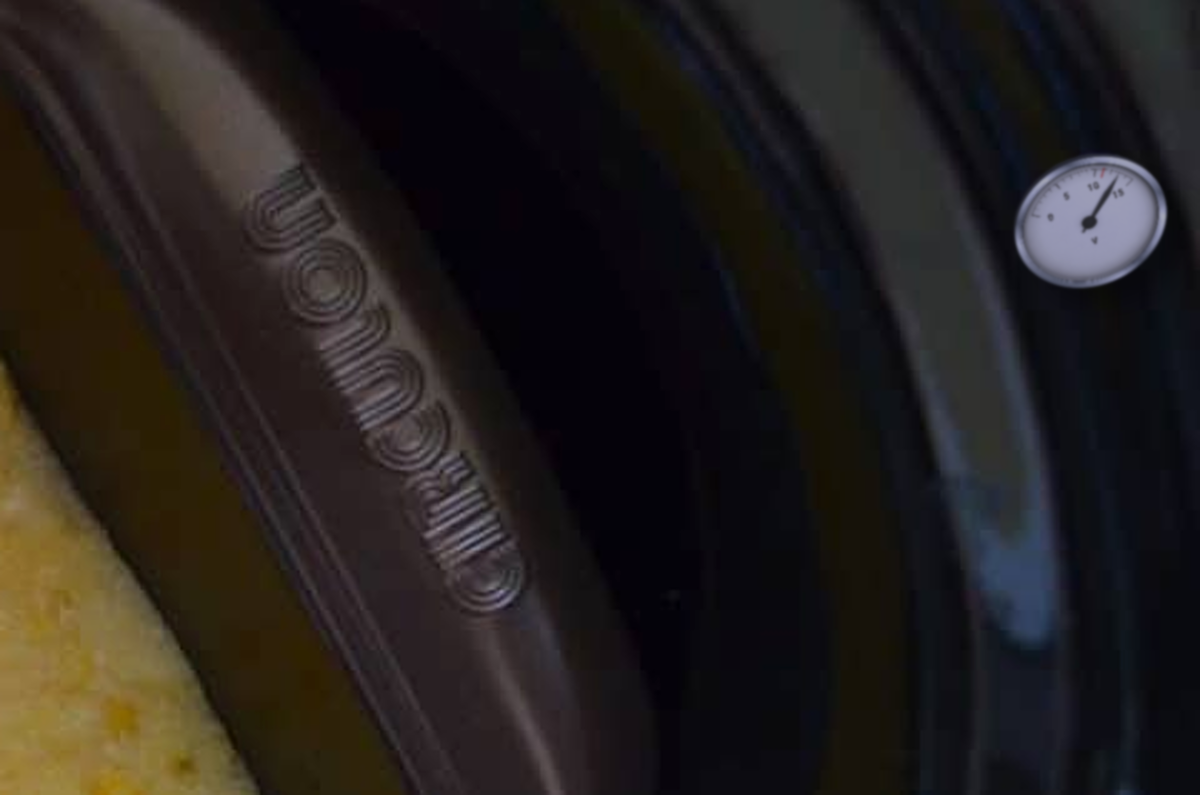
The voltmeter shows 13 V
